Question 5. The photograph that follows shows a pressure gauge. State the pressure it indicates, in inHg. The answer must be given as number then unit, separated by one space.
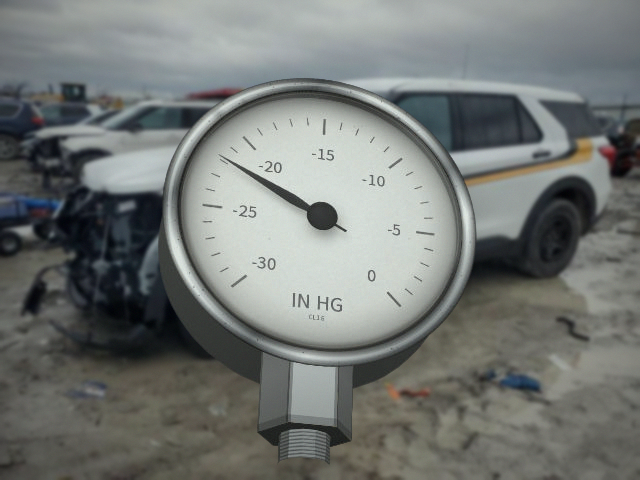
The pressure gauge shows -22 inHg
